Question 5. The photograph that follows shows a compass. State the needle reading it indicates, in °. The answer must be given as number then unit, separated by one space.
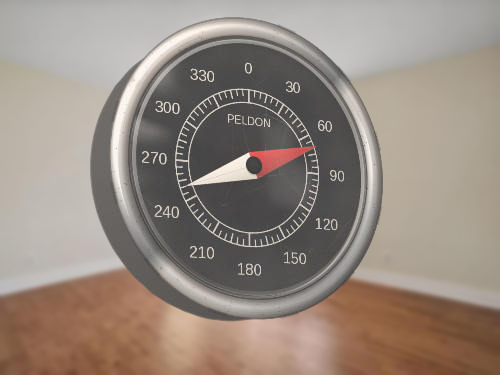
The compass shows 70 °
